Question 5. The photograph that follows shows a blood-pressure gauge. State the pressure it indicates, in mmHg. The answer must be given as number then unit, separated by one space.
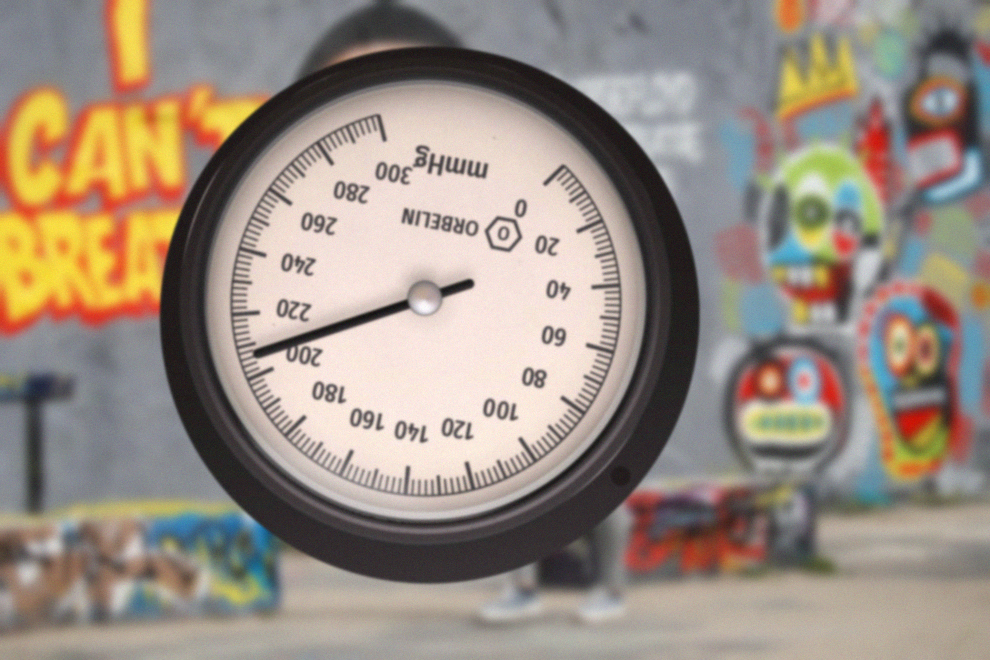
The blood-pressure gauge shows 206 mmHg
